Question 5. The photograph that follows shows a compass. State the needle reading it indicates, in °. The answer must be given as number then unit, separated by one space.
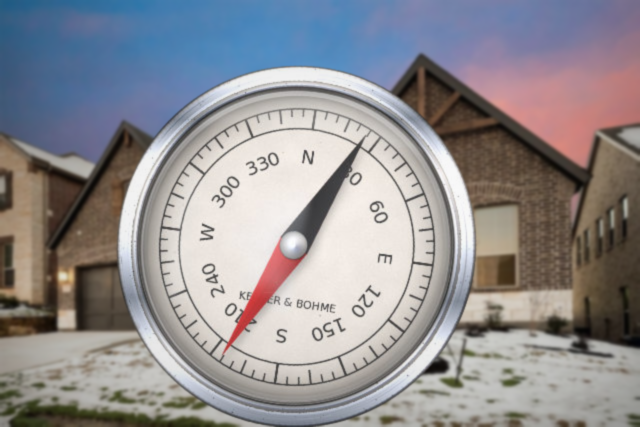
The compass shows 205 °
